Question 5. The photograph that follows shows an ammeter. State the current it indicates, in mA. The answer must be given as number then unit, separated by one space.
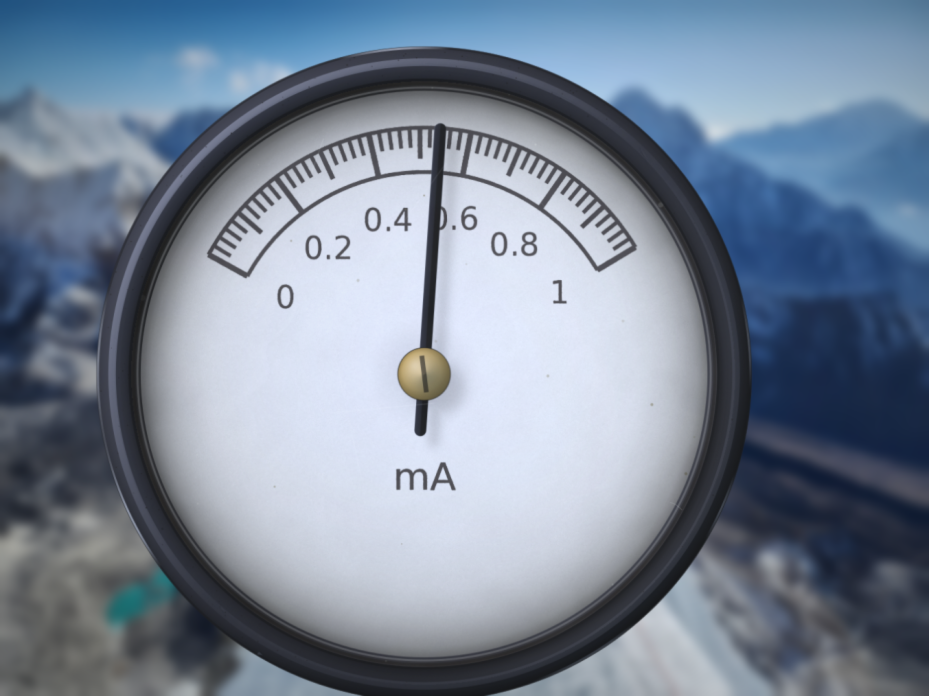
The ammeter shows 0.54 mA
